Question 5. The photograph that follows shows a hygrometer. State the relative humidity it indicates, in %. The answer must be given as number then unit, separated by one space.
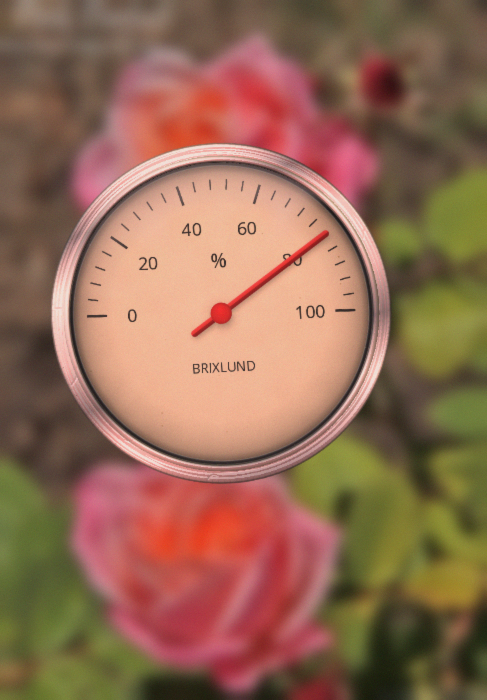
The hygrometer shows 80 %
